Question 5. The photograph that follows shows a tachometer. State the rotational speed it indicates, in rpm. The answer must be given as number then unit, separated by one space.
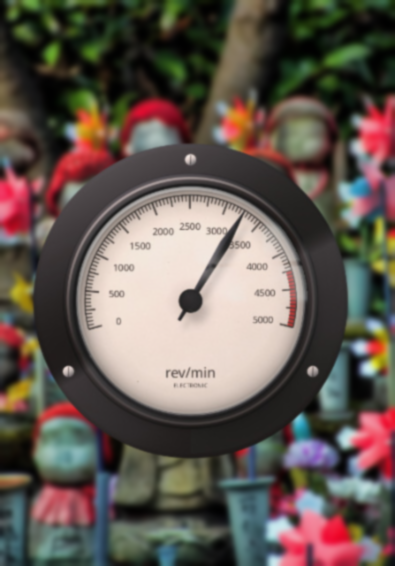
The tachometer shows 3250 rpm
